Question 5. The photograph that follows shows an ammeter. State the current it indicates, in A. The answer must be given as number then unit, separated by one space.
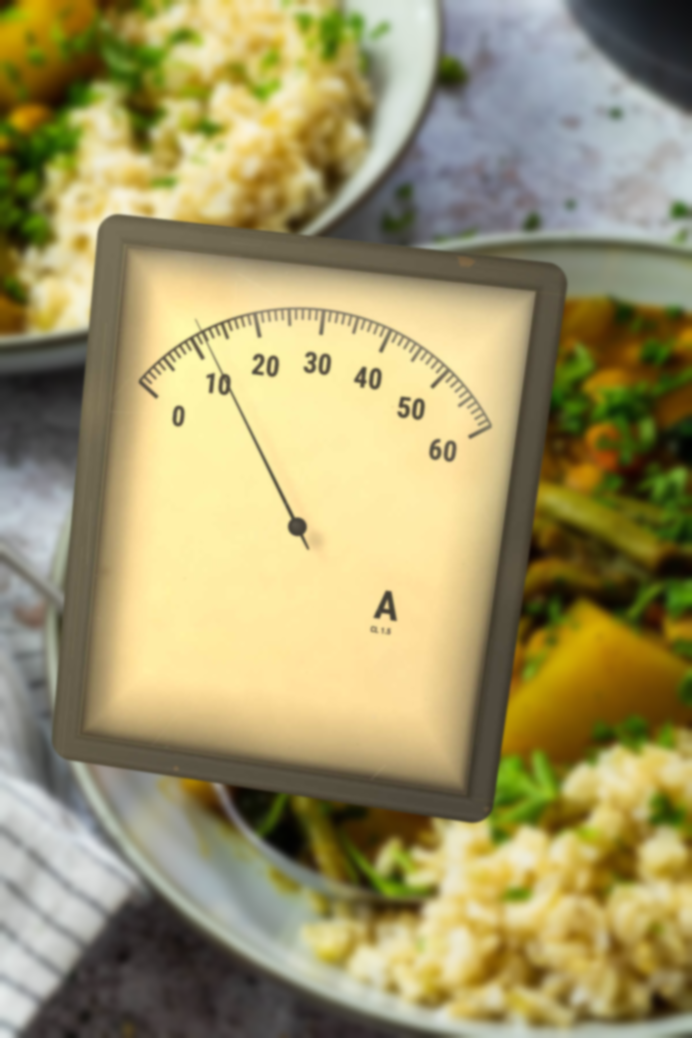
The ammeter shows 12 A
